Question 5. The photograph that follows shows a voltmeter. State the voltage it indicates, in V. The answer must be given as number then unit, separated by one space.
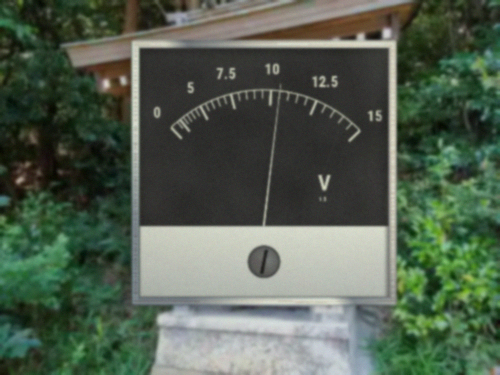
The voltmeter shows 10.5 V
